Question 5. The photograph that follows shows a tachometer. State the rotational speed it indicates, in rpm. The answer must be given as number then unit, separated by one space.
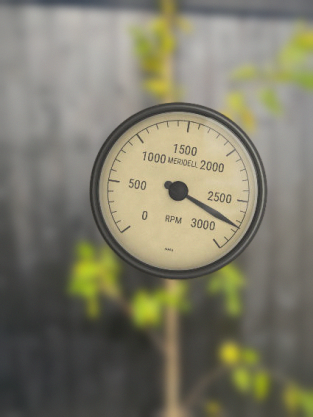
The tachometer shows 2750 rpm
